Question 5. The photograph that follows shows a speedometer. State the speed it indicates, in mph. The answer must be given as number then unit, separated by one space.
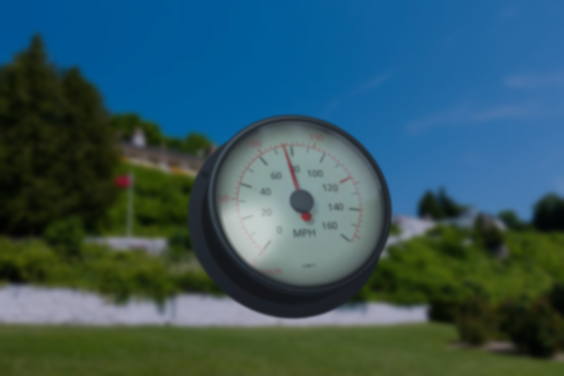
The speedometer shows 75 mph
